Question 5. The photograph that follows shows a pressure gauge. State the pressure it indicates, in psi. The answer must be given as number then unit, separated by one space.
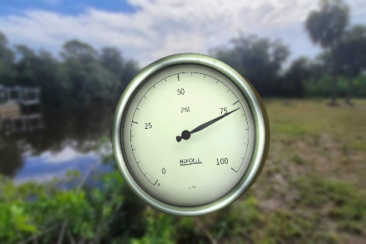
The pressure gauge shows 77.5 psi
